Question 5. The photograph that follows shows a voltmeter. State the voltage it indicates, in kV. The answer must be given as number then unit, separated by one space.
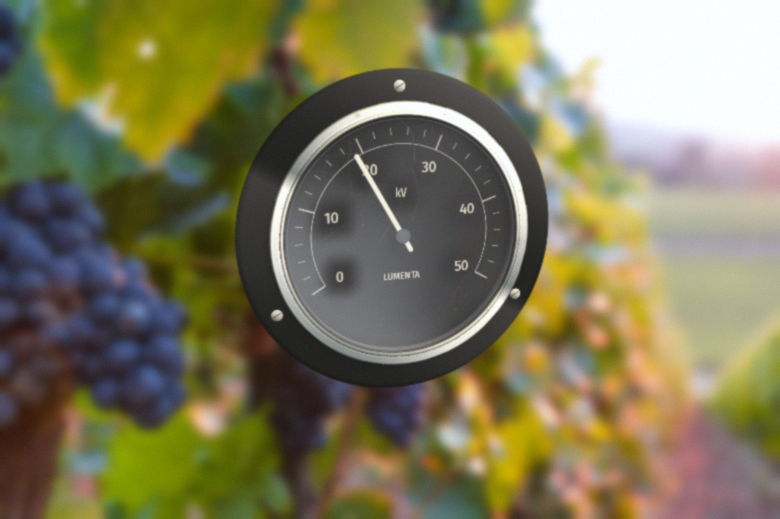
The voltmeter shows 19 kV
